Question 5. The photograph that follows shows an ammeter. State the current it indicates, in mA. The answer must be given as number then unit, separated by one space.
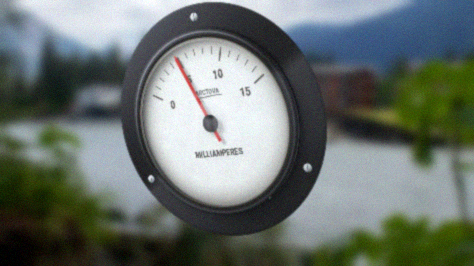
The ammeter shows 5 mA
